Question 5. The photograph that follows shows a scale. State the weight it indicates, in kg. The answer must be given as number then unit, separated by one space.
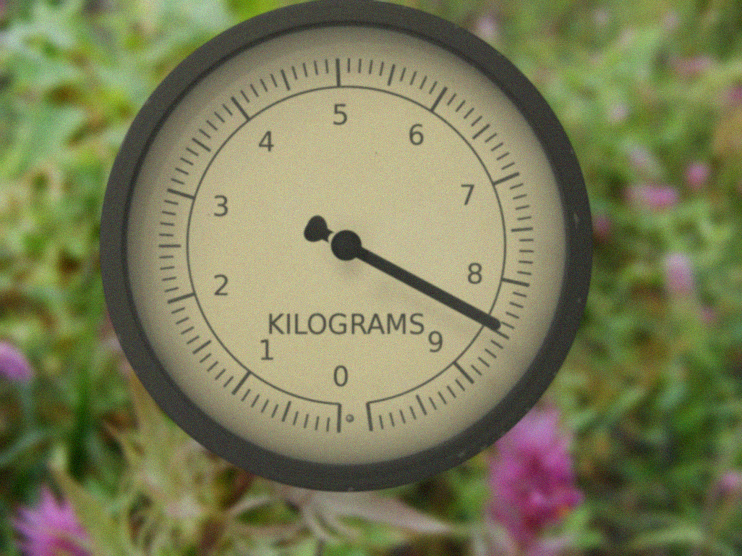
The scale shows 8.45 kg
